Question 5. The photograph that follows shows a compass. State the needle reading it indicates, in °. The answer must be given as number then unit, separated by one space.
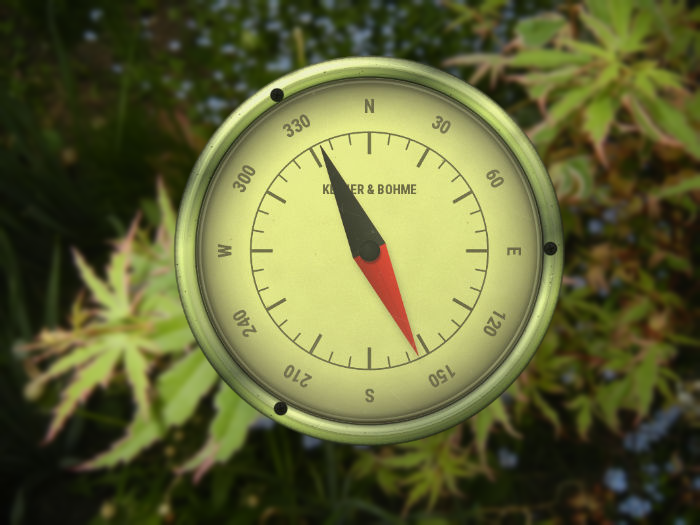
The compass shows 155 °
